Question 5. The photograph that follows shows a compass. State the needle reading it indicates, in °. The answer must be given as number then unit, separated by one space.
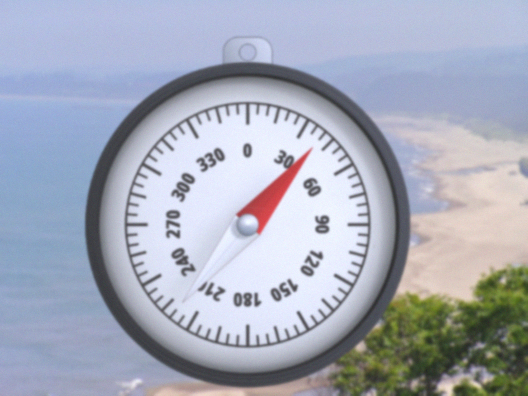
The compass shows 40 °
